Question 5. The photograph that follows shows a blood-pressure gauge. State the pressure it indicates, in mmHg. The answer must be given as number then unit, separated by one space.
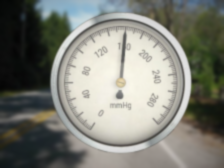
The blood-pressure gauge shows 160 mmHg
